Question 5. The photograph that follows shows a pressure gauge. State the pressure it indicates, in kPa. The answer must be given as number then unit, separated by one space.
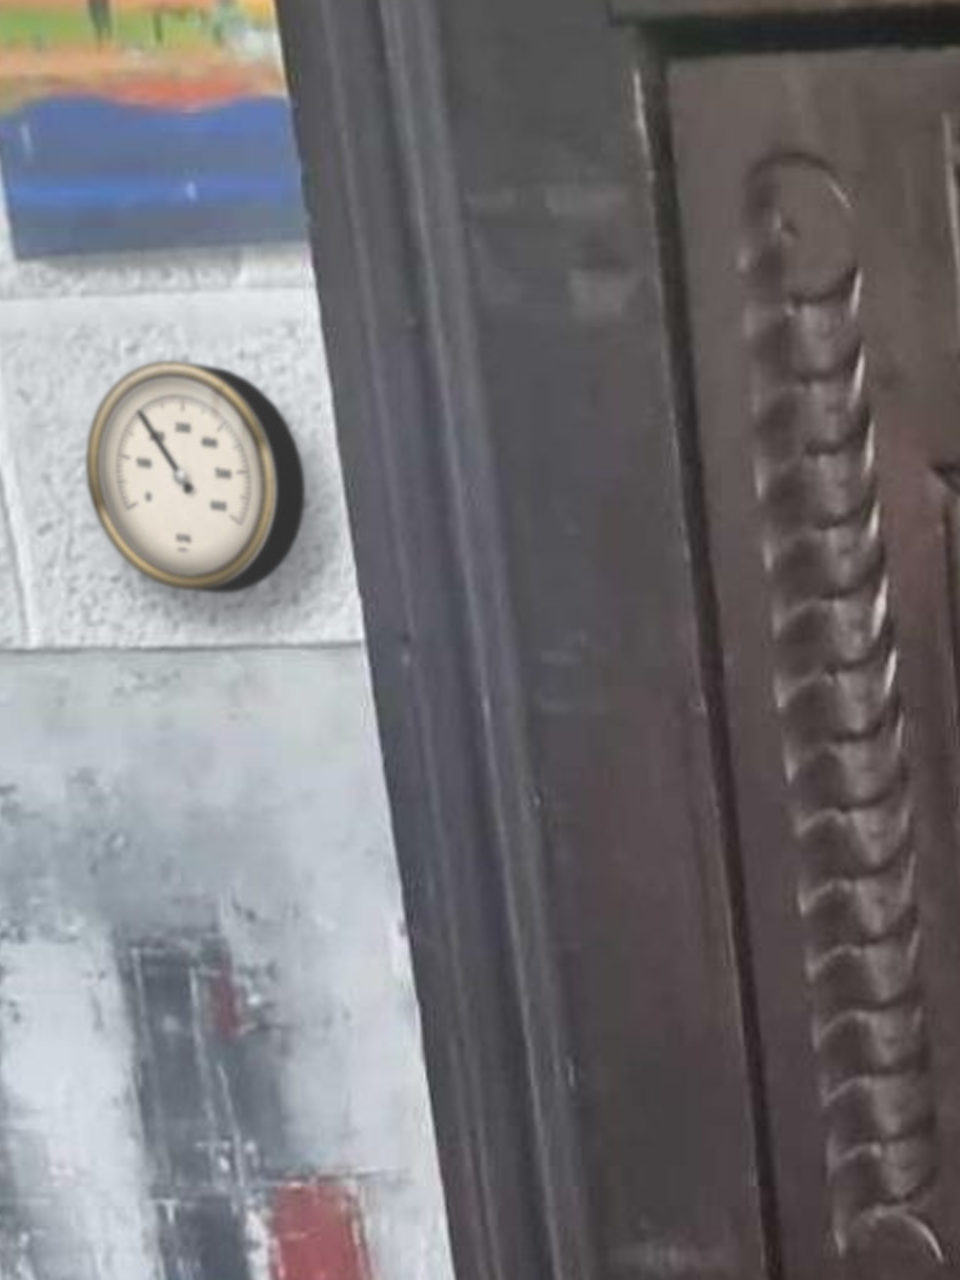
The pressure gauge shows 200 kPa
